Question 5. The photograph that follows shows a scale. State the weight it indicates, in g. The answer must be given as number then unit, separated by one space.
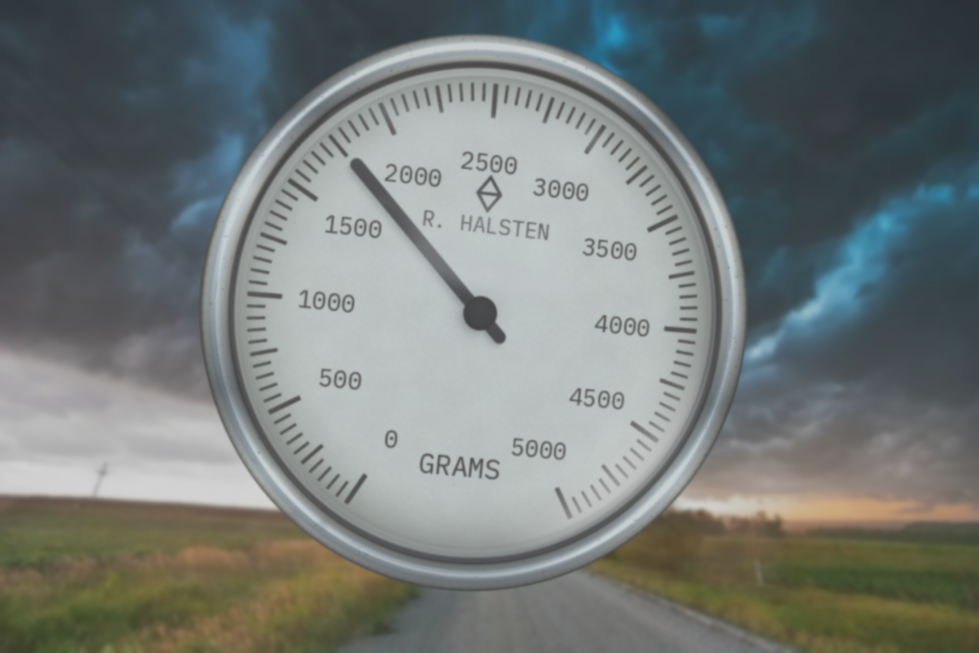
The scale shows 1750 g
